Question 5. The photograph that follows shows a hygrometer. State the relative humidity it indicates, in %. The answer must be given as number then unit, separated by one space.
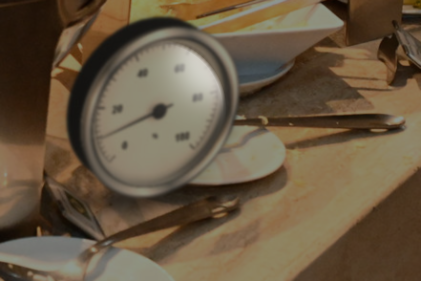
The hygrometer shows 10 %
